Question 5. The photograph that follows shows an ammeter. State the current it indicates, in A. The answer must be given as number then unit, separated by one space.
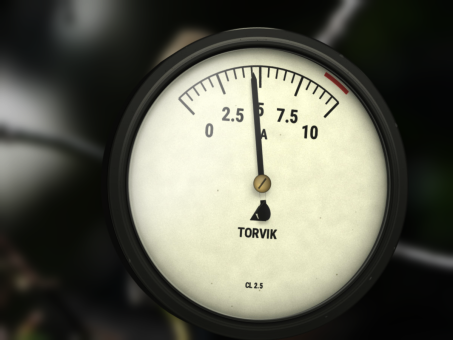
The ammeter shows 4.5 A
